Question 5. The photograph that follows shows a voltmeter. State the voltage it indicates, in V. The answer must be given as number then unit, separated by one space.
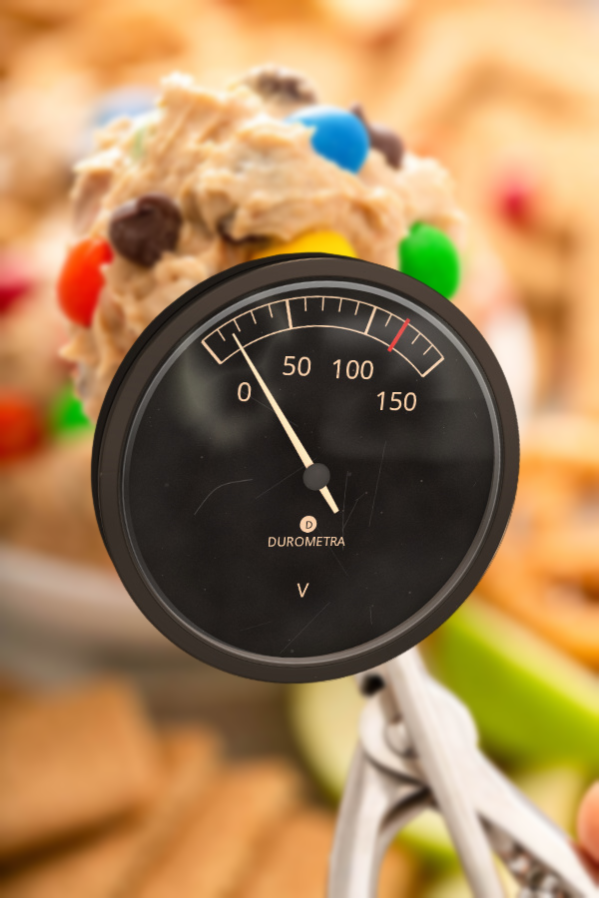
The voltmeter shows 15 V
